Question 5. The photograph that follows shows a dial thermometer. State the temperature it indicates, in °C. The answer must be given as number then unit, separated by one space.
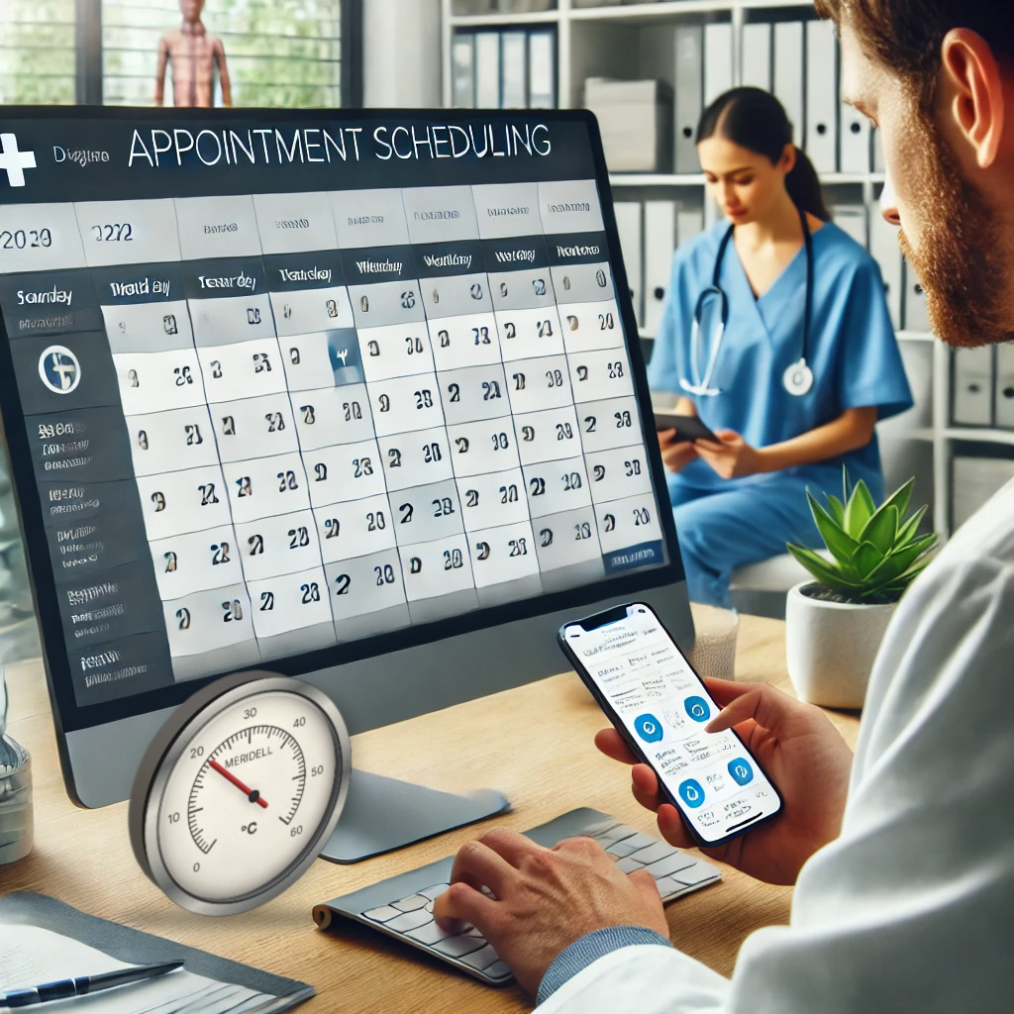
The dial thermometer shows 20 °C
